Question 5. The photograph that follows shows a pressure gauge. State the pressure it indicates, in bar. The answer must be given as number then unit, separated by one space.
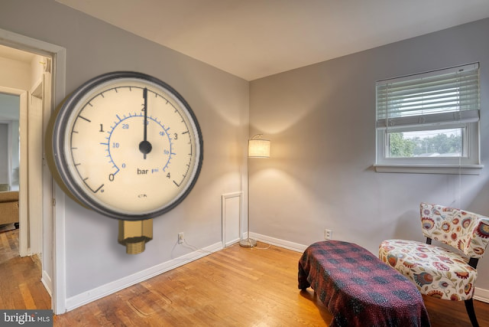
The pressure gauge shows 2 bar
